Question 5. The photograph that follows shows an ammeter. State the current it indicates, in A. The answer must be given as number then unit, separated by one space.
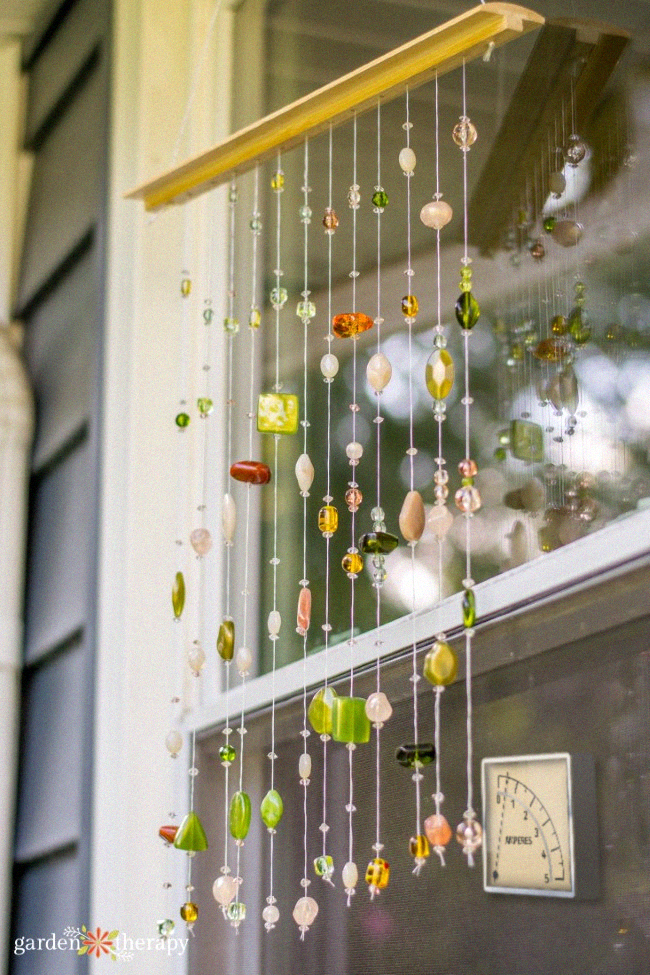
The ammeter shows 0.5 A
